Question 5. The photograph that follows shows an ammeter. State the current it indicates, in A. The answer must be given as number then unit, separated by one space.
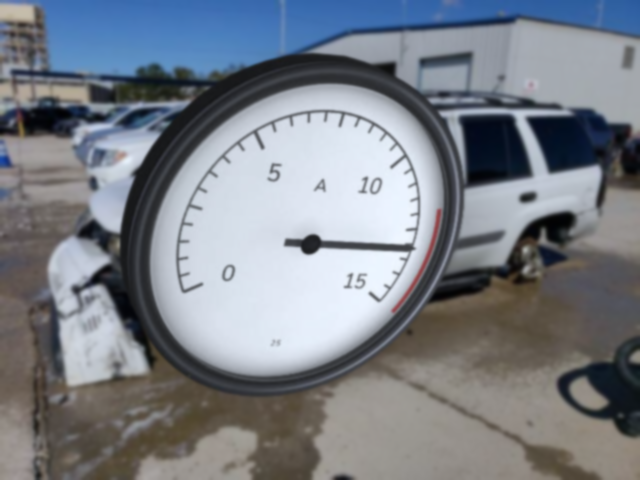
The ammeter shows 13 A
